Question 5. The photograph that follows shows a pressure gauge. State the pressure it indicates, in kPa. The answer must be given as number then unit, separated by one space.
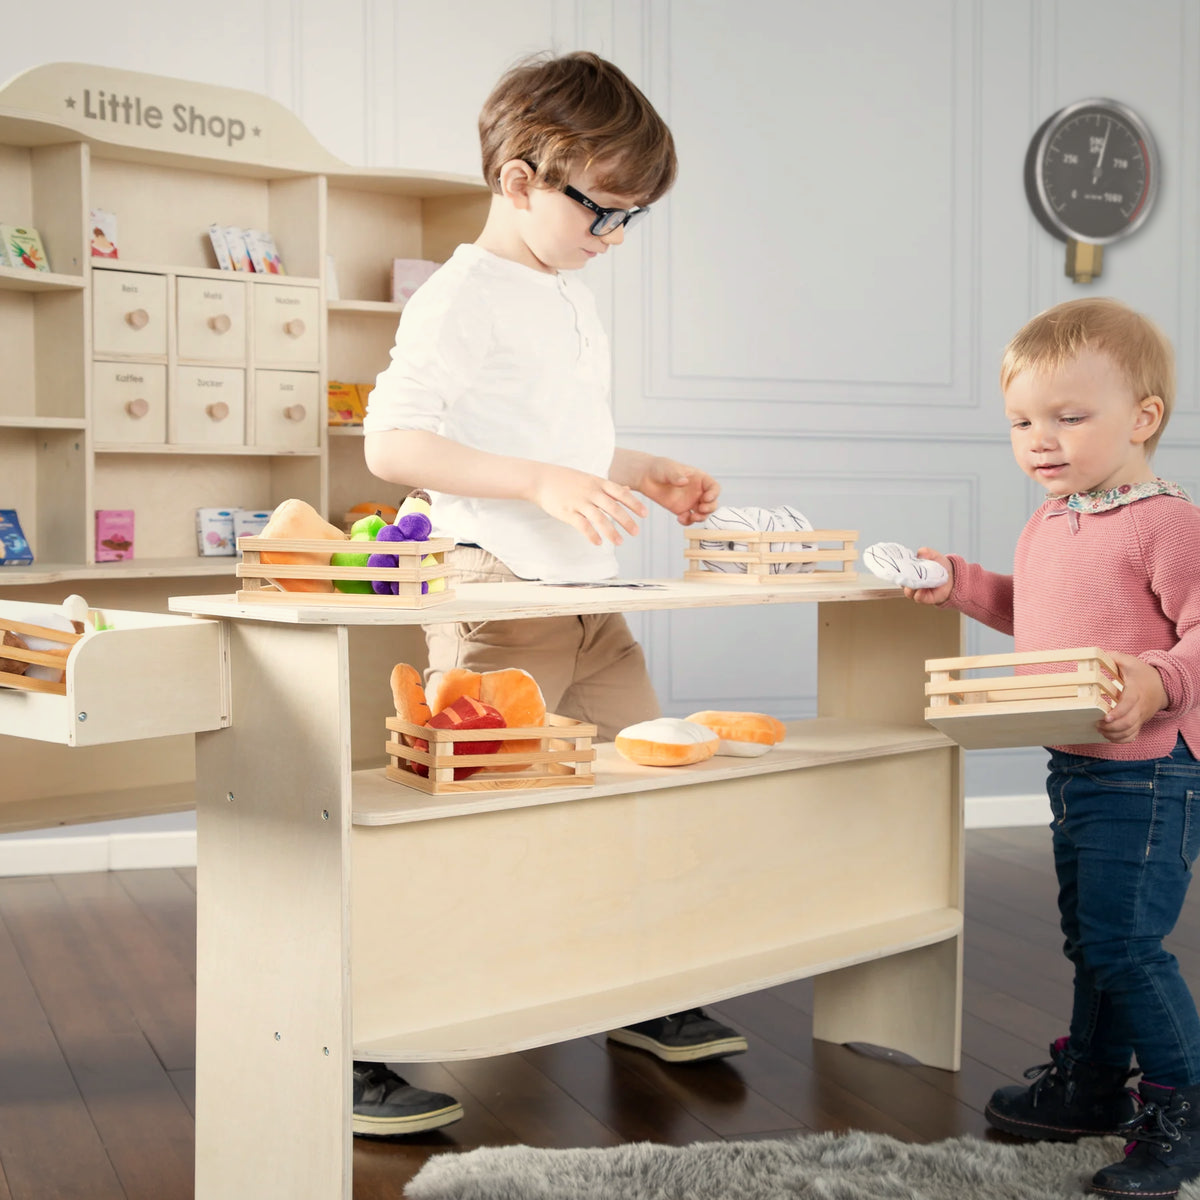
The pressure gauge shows 550 kPa
